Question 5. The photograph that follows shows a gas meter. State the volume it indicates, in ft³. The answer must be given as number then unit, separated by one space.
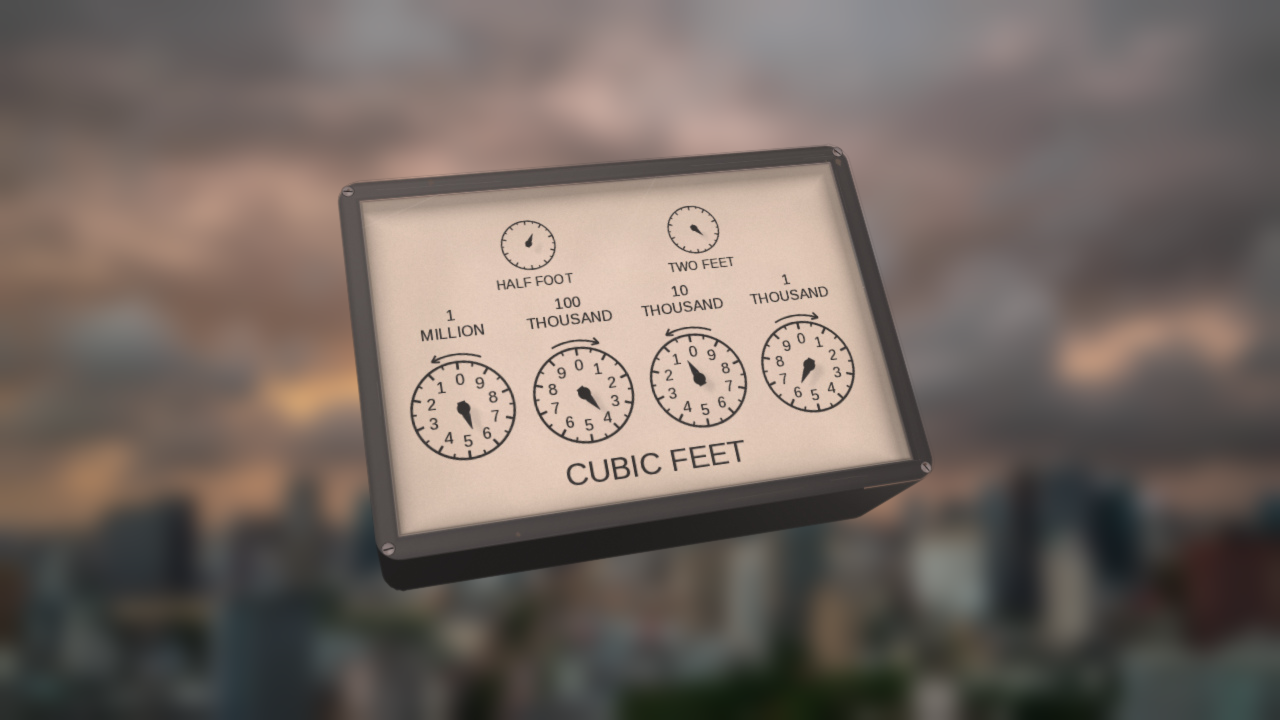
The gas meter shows 540600 ft³
